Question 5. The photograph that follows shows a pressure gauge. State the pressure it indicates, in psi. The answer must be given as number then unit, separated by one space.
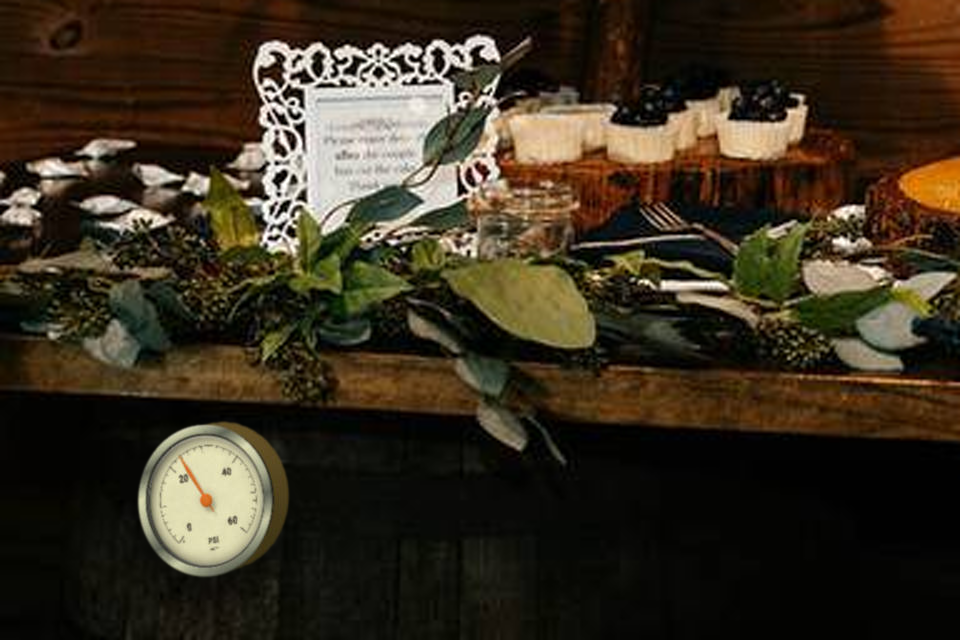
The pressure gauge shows 24 psi
